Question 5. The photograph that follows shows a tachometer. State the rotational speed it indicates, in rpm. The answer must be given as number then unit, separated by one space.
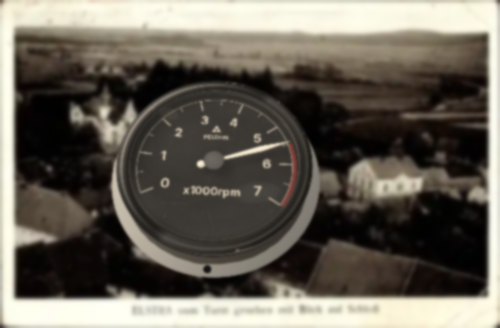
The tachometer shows 5500 rpm
